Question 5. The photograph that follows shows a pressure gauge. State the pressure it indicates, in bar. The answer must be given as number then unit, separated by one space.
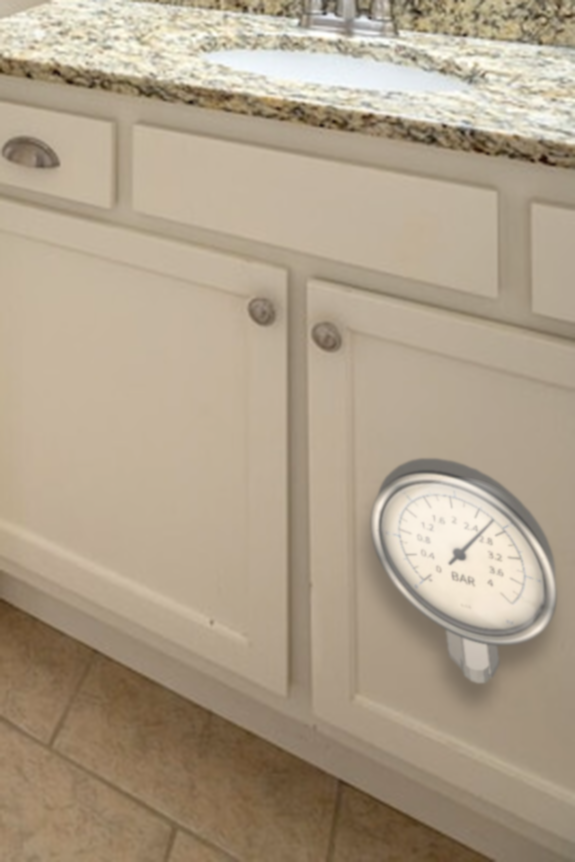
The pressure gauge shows 2.6 bar
